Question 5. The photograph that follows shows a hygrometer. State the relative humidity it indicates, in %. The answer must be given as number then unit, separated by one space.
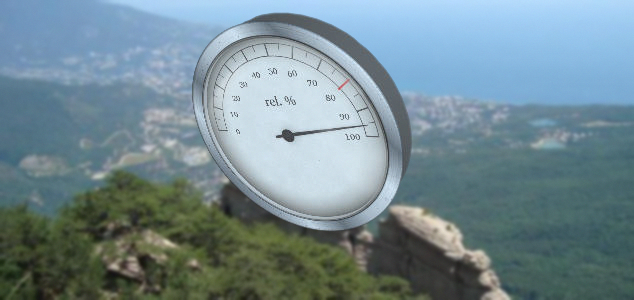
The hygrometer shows 95 %
